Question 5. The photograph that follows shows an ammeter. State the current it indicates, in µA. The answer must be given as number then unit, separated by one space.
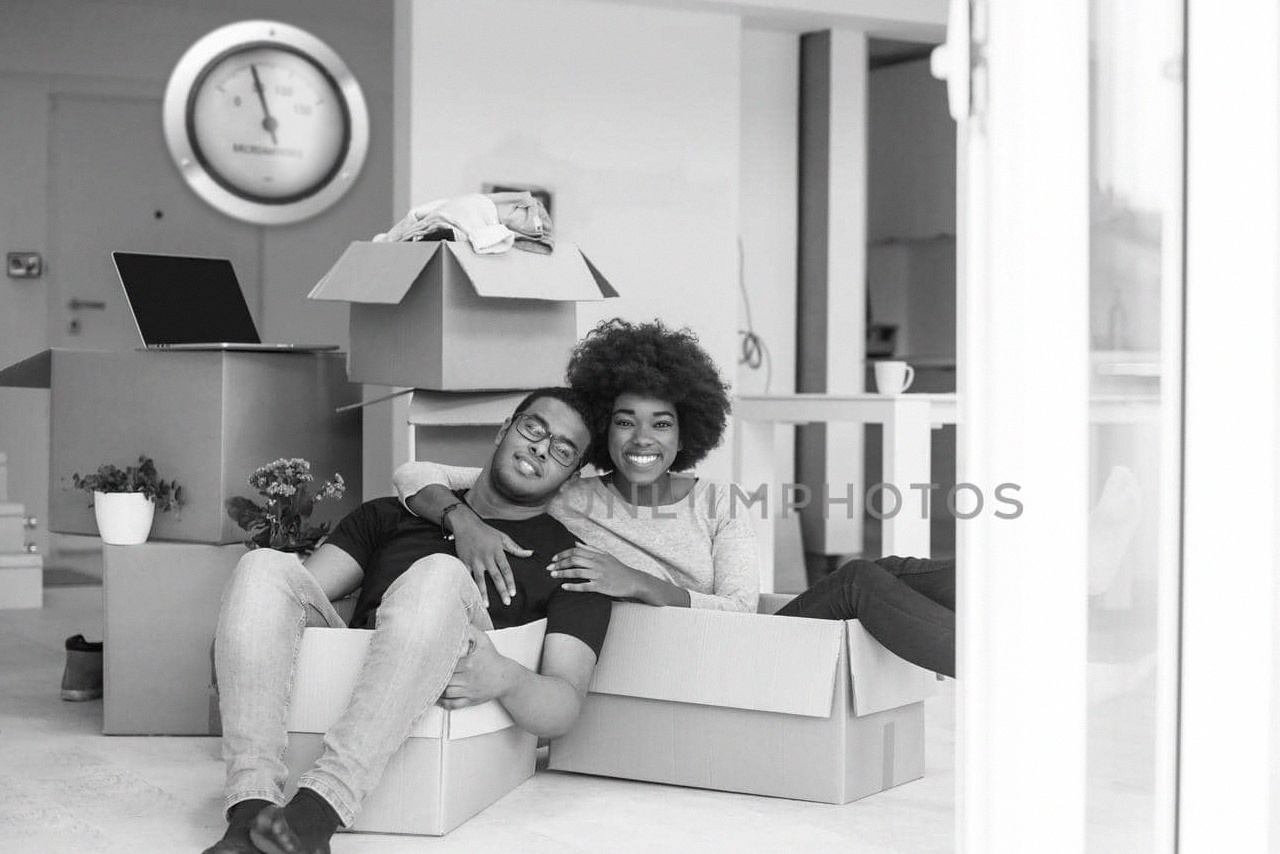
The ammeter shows 50 µA
